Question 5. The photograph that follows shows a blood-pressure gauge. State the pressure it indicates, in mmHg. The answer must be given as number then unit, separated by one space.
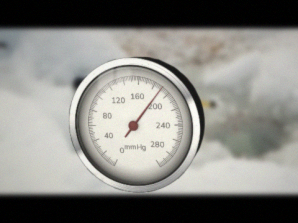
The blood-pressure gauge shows 190 mmHg
